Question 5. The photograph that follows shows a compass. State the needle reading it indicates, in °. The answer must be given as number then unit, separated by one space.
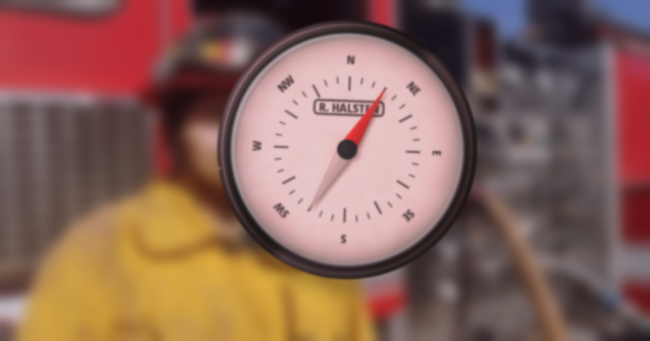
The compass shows 30 °
